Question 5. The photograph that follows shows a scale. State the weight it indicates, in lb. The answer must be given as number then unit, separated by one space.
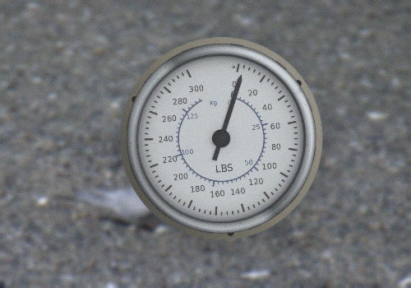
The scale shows 4 lb
